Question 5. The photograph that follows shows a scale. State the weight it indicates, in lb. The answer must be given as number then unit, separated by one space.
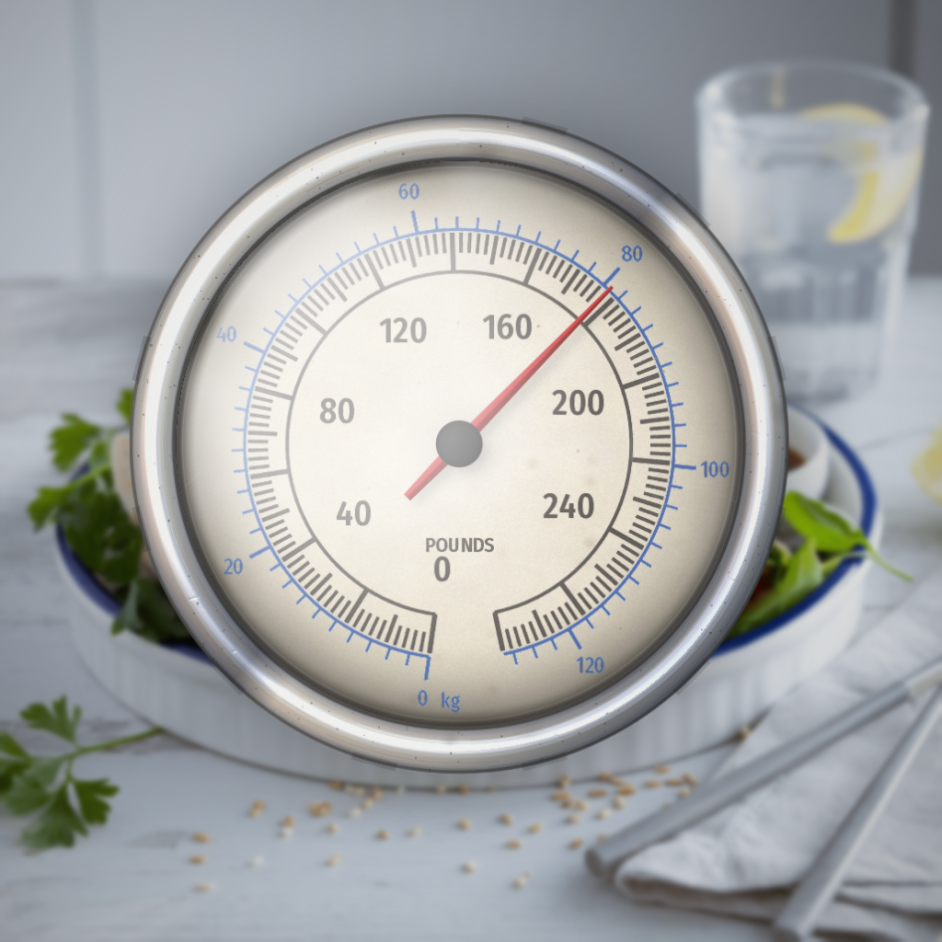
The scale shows 178 lb
